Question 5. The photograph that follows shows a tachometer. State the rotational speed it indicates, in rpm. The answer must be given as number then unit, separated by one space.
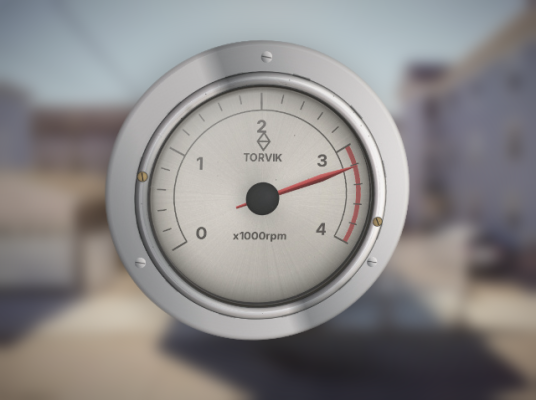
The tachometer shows 3200 rpm
